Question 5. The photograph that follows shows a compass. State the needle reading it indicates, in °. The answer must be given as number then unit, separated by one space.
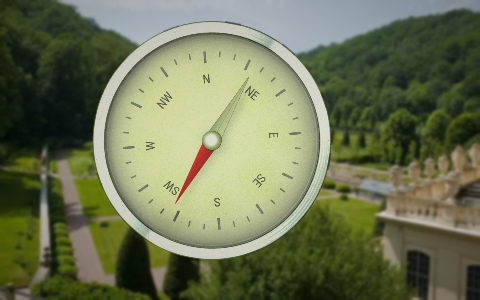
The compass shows 215 °
